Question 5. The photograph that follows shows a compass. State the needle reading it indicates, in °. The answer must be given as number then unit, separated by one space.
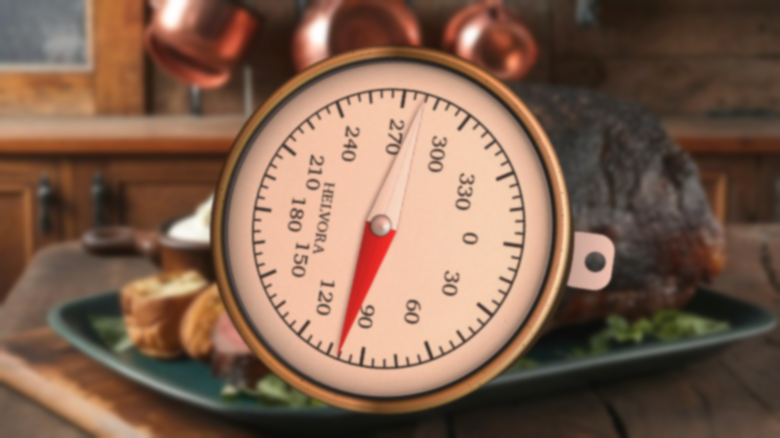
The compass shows 100 °
